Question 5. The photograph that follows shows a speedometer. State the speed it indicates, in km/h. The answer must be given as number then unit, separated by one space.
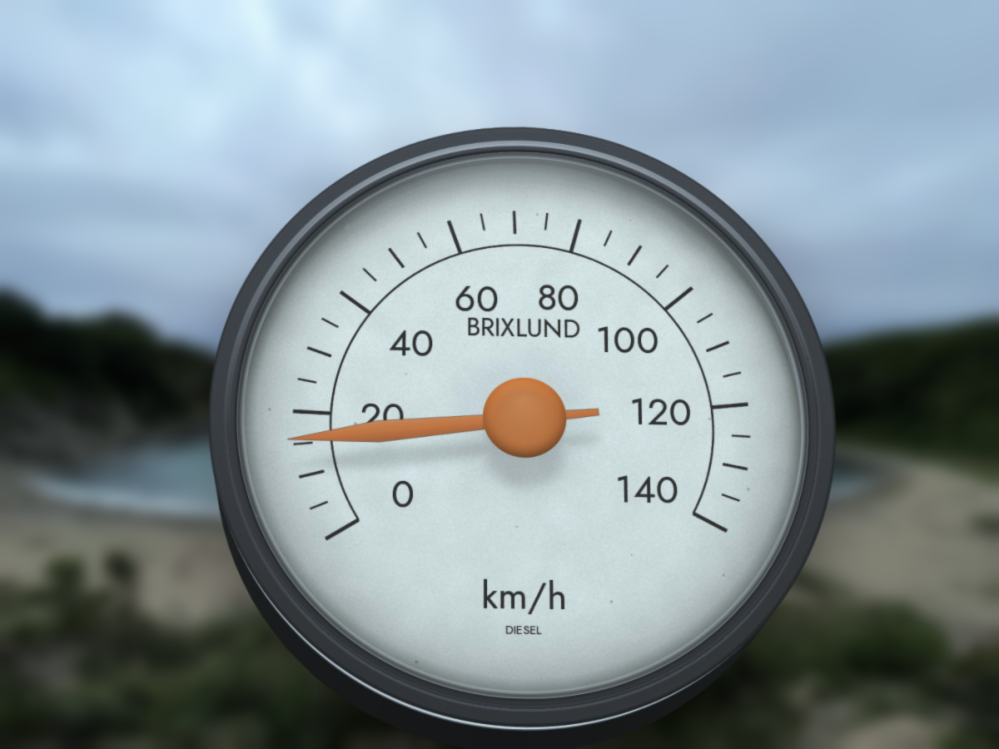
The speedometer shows 15 km/h
